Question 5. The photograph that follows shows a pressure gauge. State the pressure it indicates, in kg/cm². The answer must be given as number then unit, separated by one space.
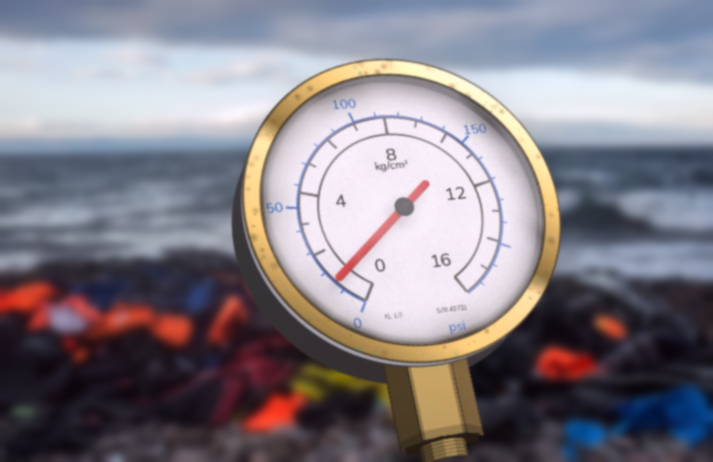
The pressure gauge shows 1 kg/cm²
